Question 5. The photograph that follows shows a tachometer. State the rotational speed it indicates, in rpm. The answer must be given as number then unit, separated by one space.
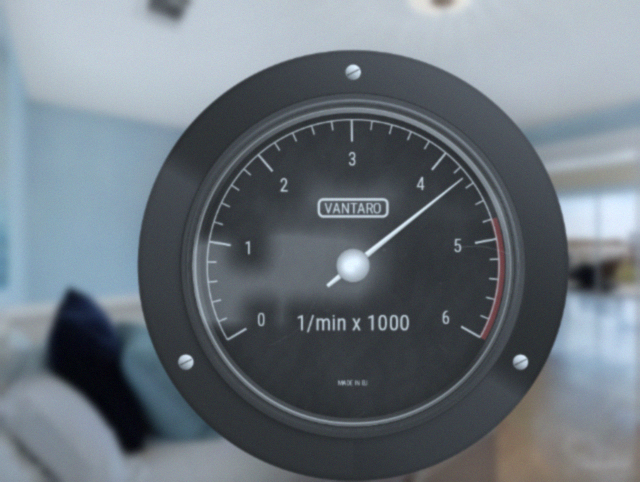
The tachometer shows 4300 rpm
